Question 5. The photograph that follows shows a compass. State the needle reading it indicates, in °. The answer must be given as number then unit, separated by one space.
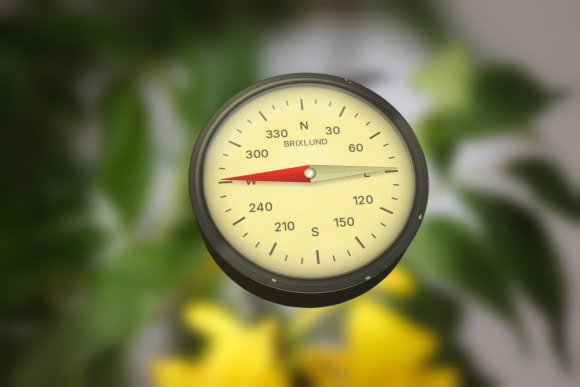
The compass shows 270 °
